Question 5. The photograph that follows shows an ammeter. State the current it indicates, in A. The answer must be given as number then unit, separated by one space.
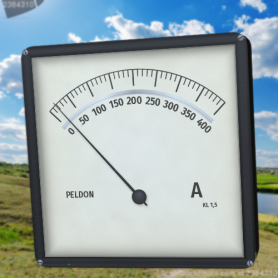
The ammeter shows 20 A
